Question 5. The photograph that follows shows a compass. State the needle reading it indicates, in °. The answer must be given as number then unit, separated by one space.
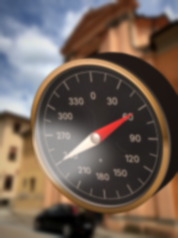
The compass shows 60 °
